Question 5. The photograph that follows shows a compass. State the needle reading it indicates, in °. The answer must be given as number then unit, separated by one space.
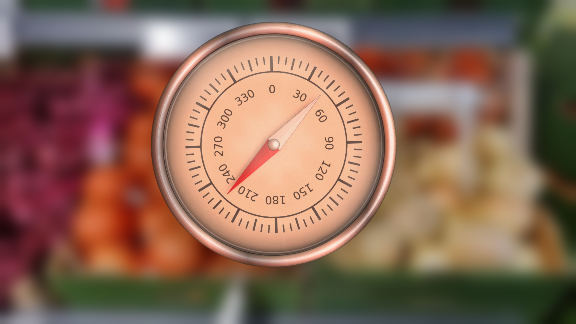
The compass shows 225 °
